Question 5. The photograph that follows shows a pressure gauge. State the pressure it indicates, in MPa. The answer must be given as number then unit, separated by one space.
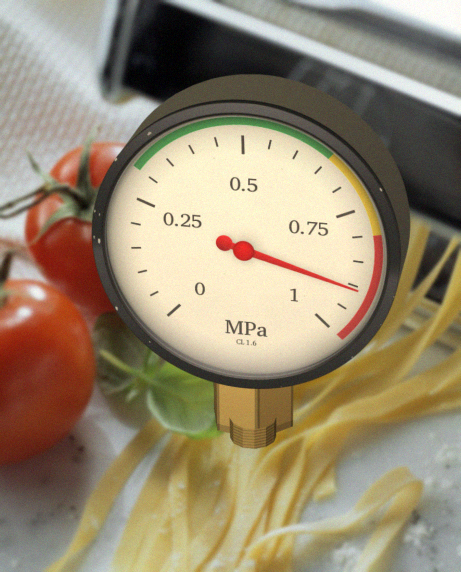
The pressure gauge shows 0.9 MPa
